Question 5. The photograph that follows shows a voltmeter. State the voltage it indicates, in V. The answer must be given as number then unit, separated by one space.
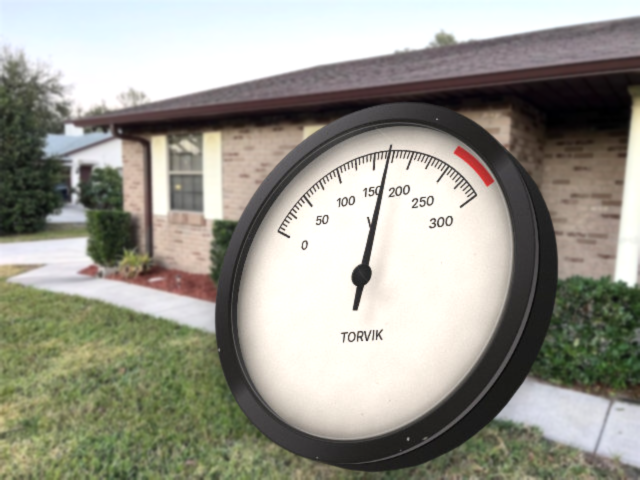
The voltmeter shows 175 V
